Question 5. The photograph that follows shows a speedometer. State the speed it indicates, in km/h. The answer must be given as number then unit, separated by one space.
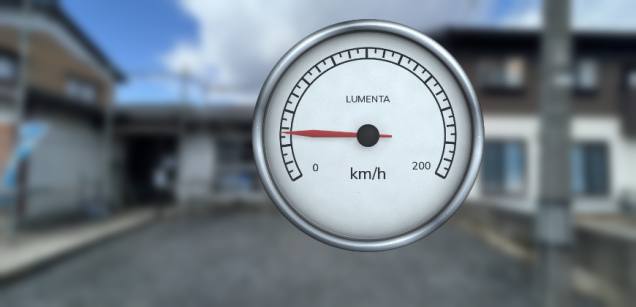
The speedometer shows 27.5 km/h
